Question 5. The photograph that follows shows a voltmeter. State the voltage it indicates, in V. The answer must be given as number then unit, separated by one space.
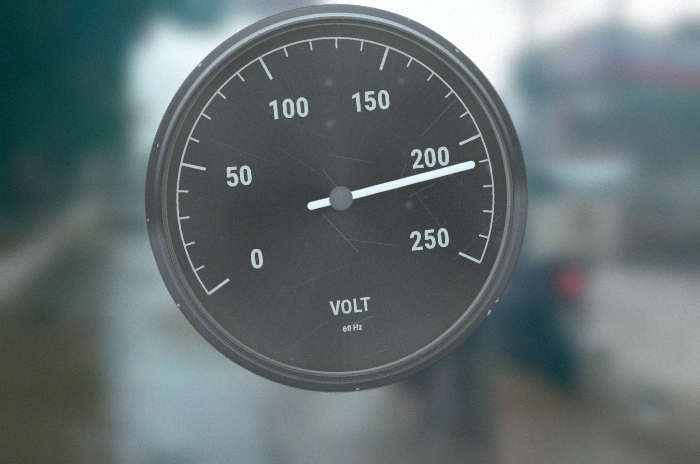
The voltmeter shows 210 V
